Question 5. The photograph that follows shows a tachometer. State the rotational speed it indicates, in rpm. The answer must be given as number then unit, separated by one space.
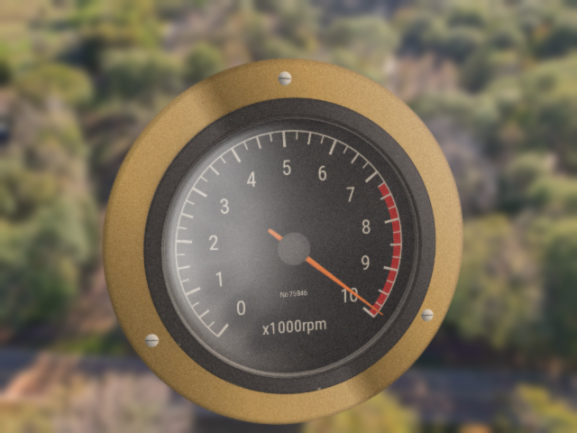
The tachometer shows 9875 rpm
